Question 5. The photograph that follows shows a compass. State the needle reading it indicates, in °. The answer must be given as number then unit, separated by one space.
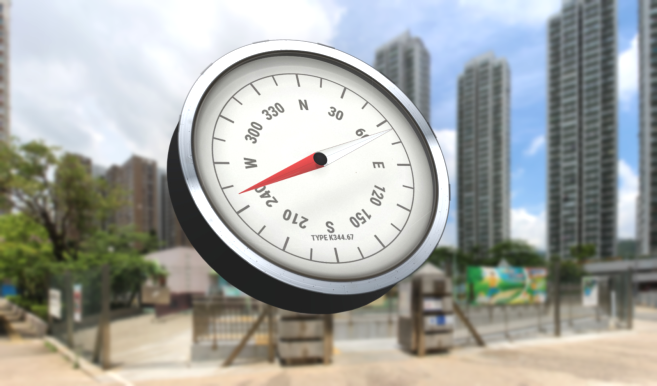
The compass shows 247.5 °
